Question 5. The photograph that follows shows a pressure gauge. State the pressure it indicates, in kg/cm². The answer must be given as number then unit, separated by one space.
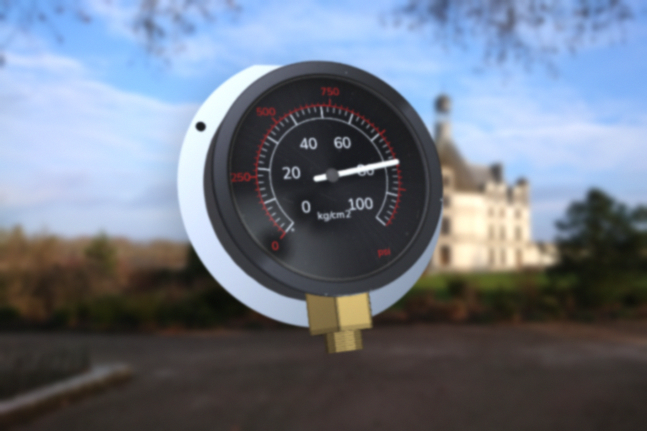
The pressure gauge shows 80 kg/cm²
